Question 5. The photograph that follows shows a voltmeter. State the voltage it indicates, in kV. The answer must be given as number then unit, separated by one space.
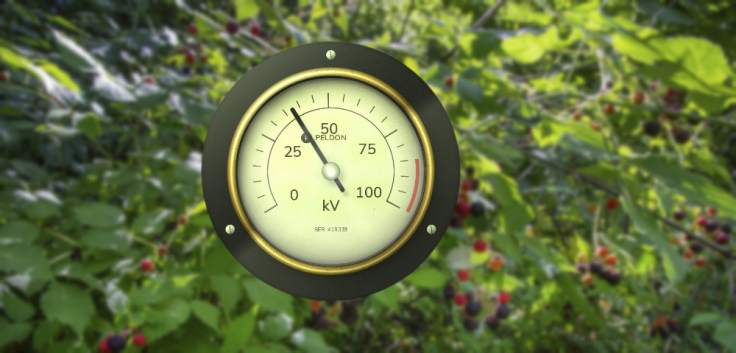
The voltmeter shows 37.5 kV
